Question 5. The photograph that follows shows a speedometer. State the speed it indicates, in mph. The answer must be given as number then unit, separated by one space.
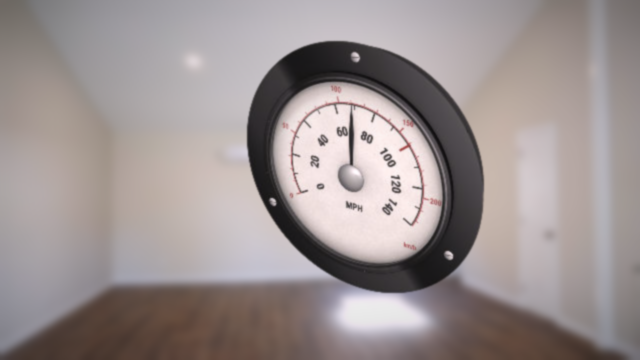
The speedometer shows 70 mph
